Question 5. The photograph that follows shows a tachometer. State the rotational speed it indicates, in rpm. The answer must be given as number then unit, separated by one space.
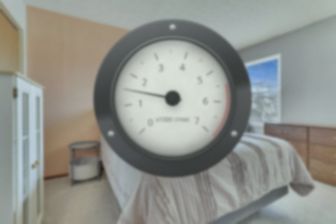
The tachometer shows 1500 rpm
